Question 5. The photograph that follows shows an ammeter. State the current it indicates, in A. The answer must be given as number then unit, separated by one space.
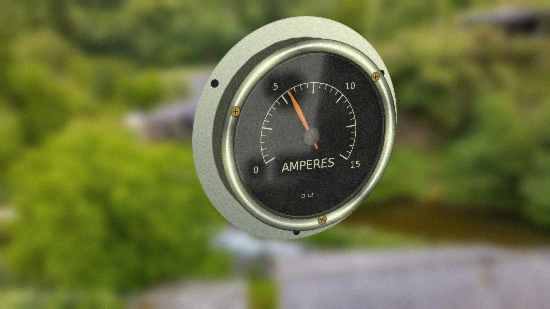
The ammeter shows 5.5 A
